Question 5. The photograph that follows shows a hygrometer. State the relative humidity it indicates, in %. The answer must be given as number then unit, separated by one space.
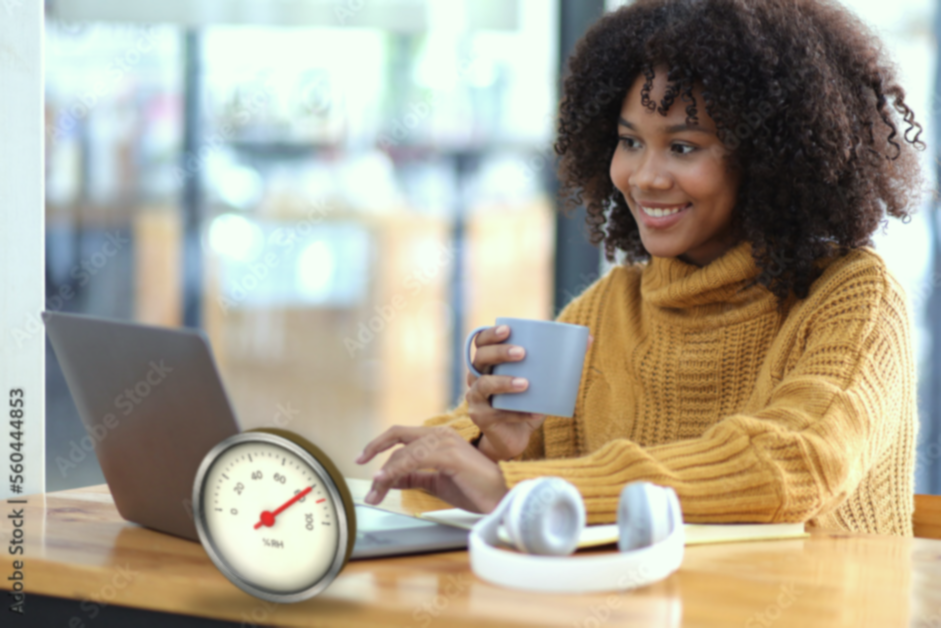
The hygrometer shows 80 %
